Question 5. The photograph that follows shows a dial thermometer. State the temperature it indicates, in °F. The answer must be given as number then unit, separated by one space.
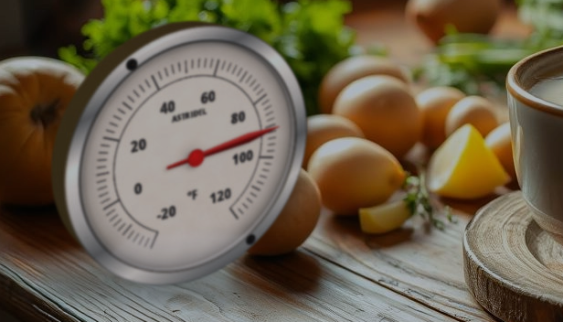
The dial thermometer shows 90 °F
